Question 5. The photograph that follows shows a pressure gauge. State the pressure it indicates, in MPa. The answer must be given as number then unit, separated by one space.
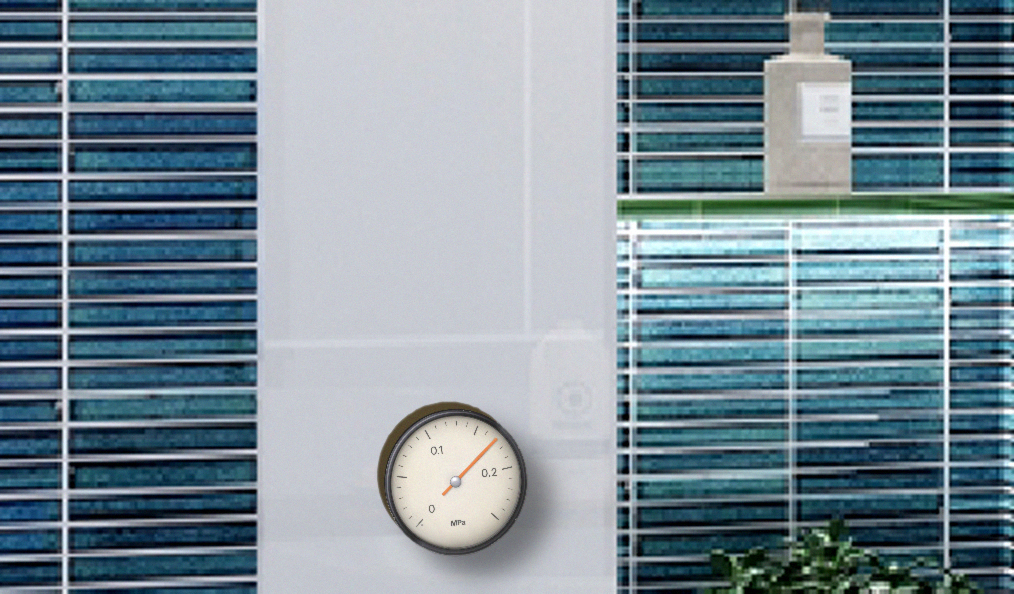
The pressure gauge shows 0.17 MPa
